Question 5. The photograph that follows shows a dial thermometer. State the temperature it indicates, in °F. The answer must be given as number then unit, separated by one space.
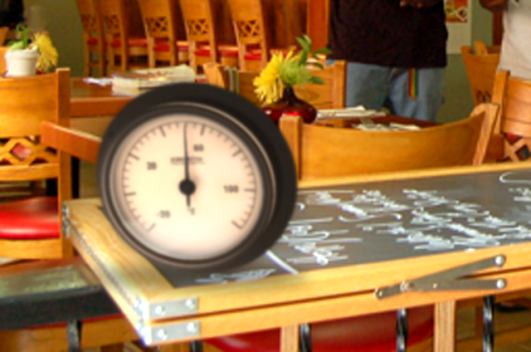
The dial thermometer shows 52 °F
